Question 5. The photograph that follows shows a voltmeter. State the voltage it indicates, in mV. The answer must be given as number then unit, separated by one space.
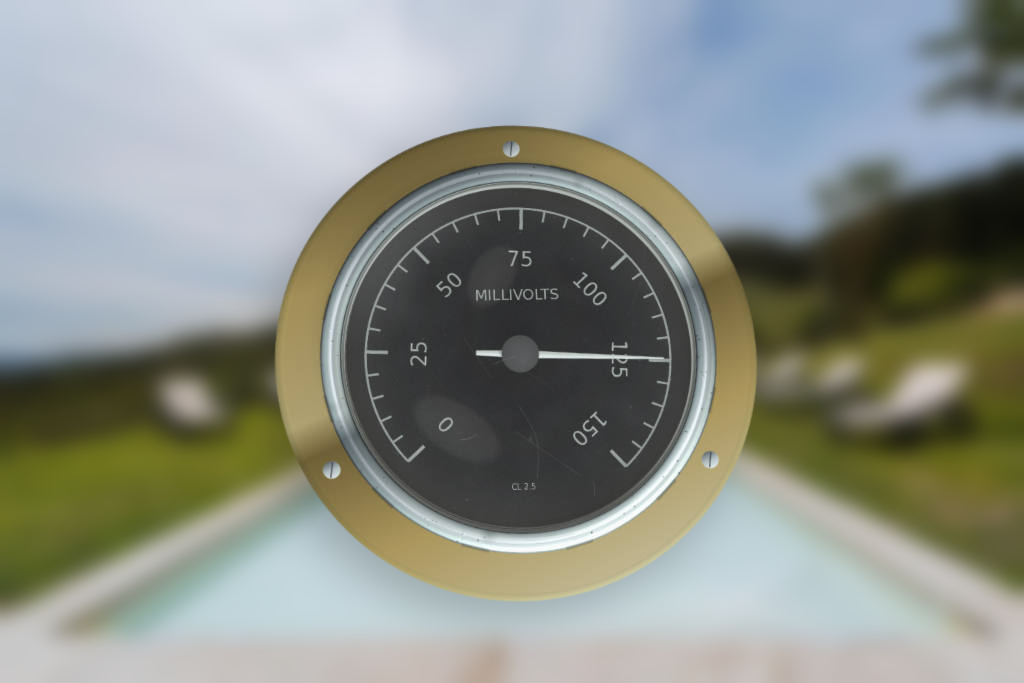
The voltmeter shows 125 mV
